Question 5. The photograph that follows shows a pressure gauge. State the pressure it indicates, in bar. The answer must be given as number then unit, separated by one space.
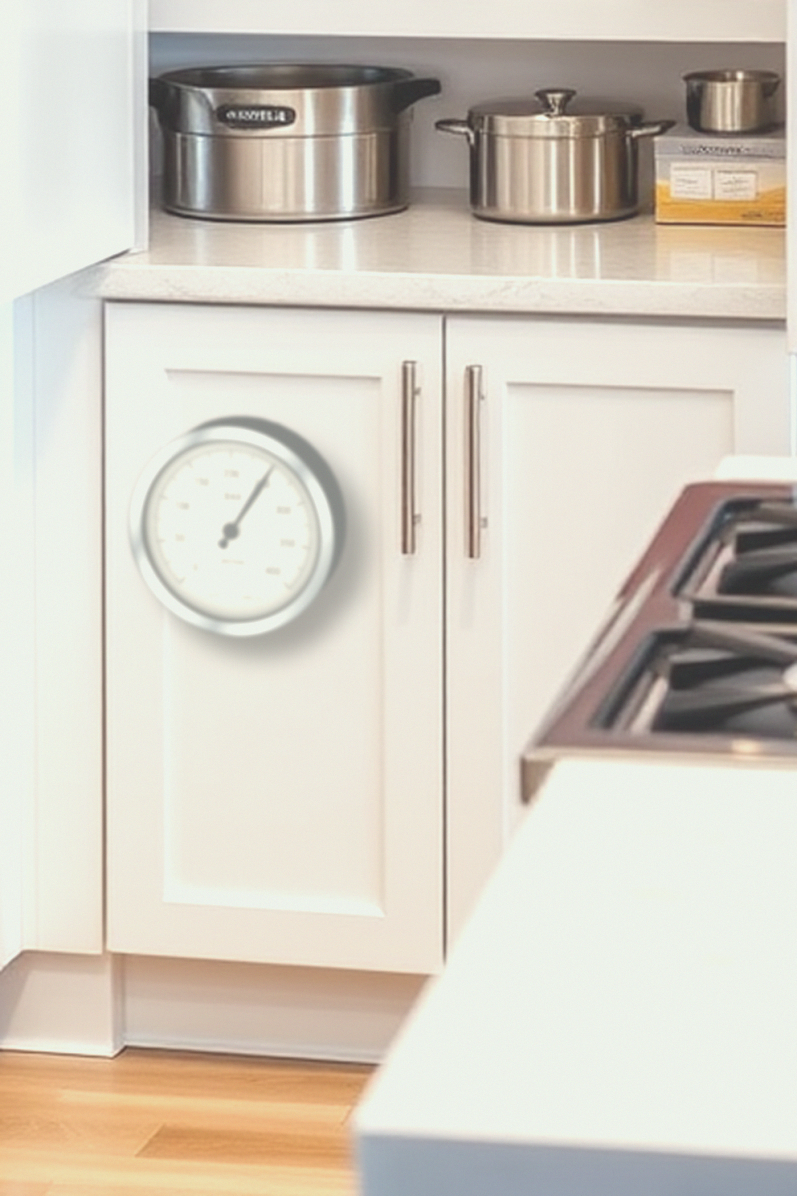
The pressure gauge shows 250 bar
